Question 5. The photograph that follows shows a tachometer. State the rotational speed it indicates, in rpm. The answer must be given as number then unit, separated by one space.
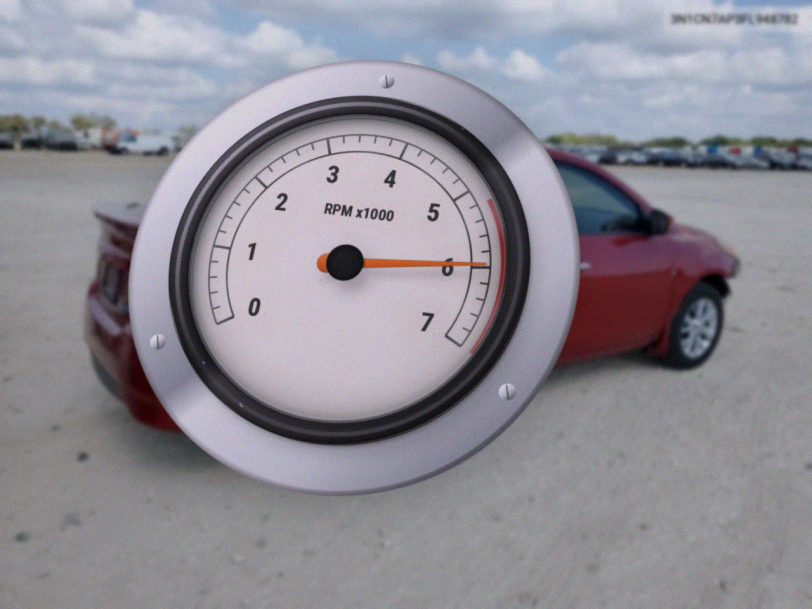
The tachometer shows 6000 rpm
